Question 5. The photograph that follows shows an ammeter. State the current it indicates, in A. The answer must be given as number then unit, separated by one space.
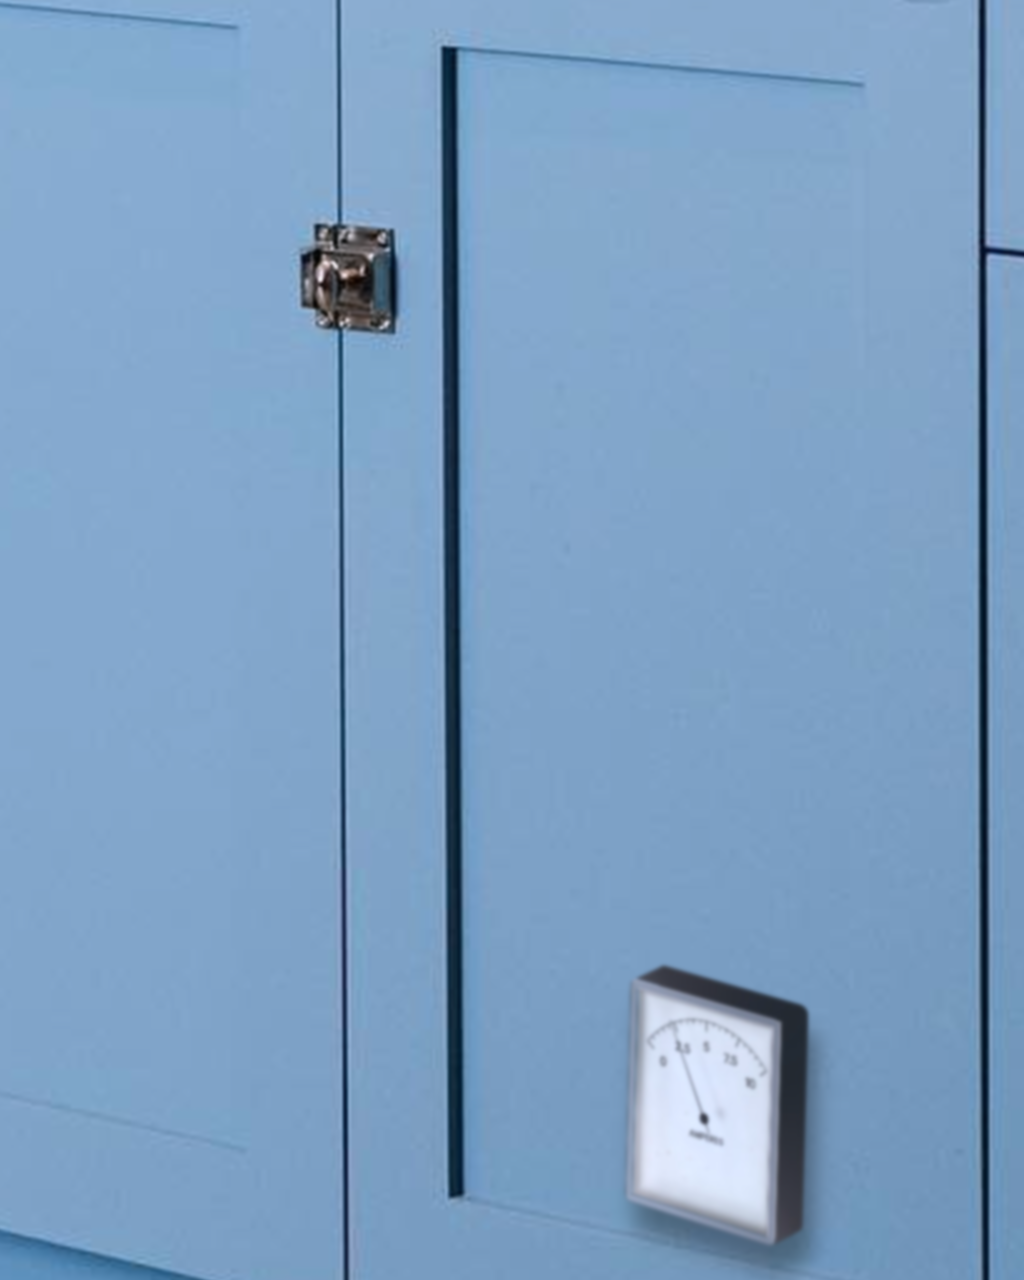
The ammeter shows 2.5 A
